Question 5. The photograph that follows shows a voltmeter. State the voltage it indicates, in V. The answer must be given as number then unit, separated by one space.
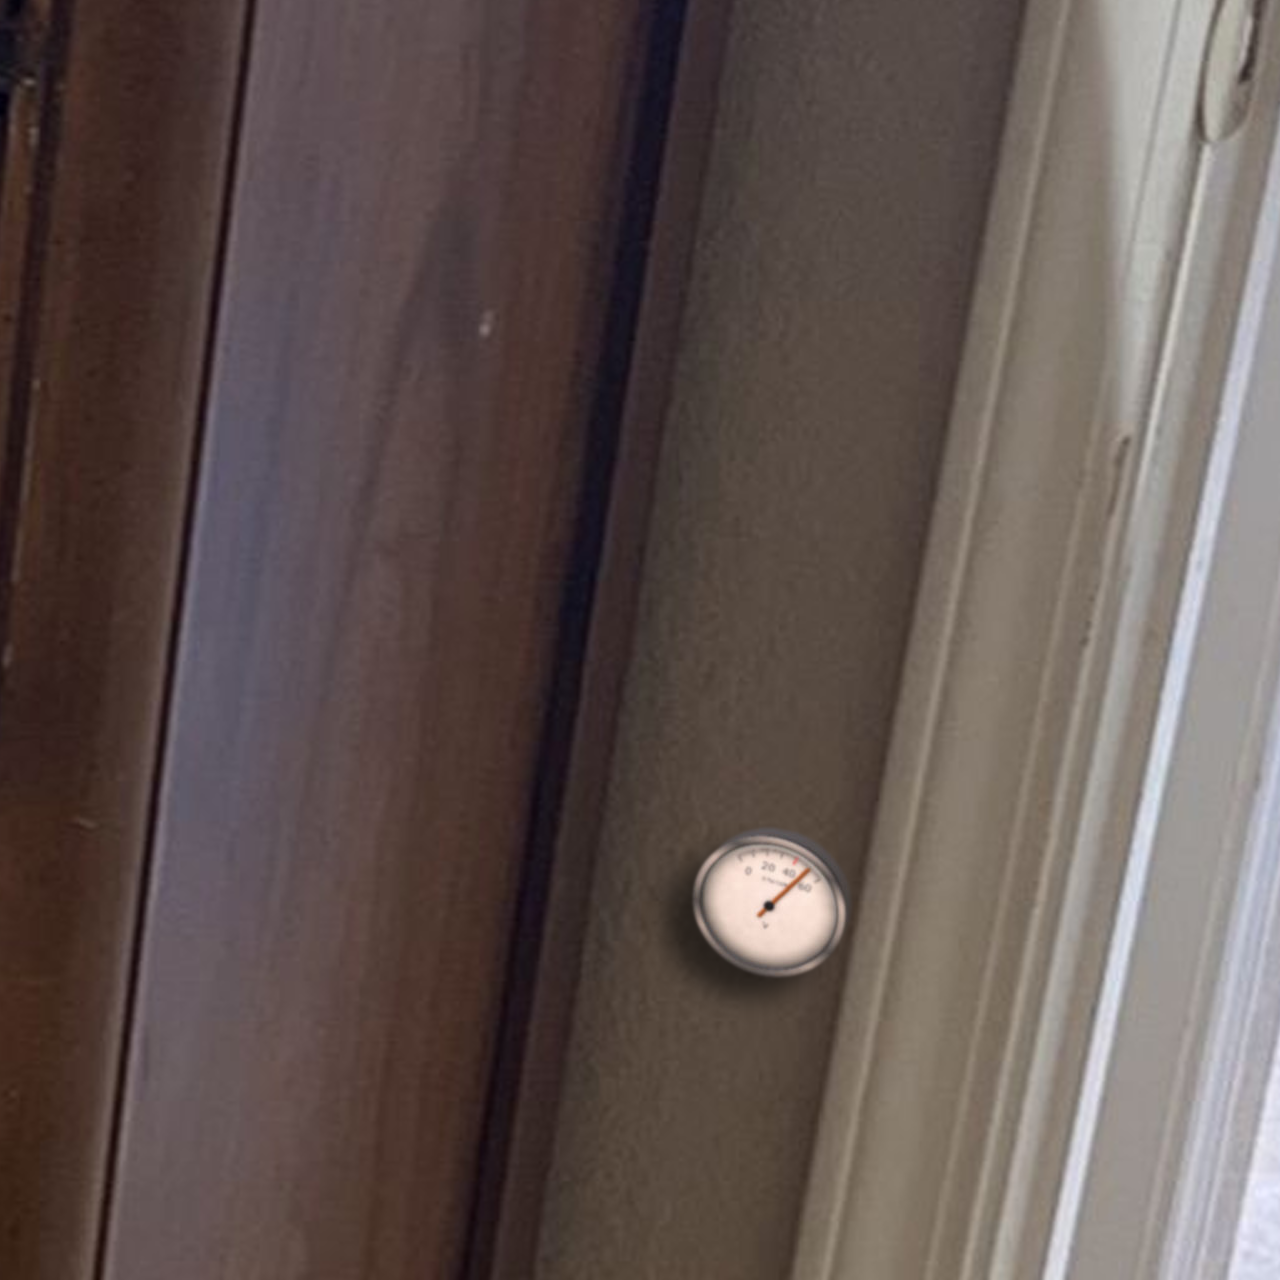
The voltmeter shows 50 V
